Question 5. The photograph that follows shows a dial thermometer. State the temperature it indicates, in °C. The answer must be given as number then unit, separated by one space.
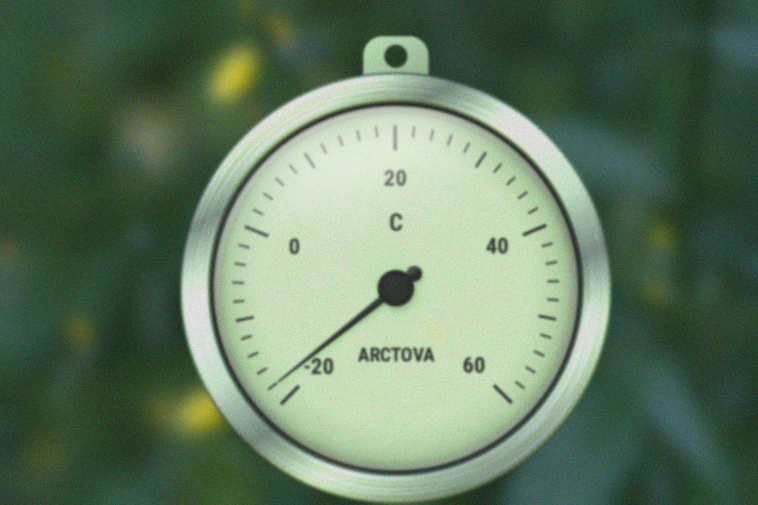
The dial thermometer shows -18 °C
